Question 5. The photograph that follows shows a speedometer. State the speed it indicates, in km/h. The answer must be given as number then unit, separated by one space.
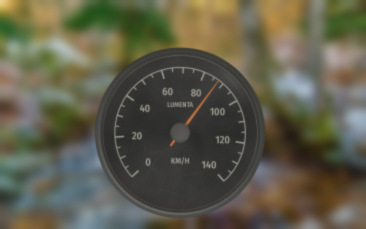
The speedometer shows 87.5 km/h
